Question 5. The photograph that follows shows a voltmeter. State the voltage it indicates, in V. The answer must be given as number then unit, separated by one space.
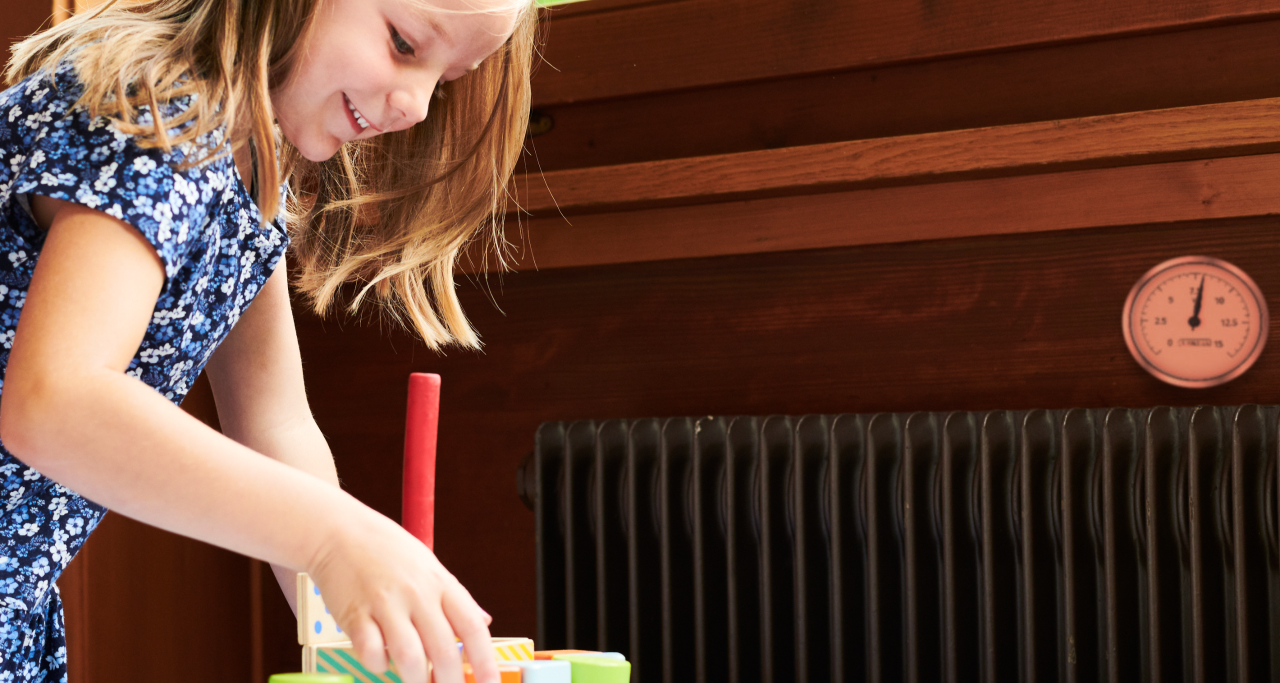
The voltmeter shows 8 V
